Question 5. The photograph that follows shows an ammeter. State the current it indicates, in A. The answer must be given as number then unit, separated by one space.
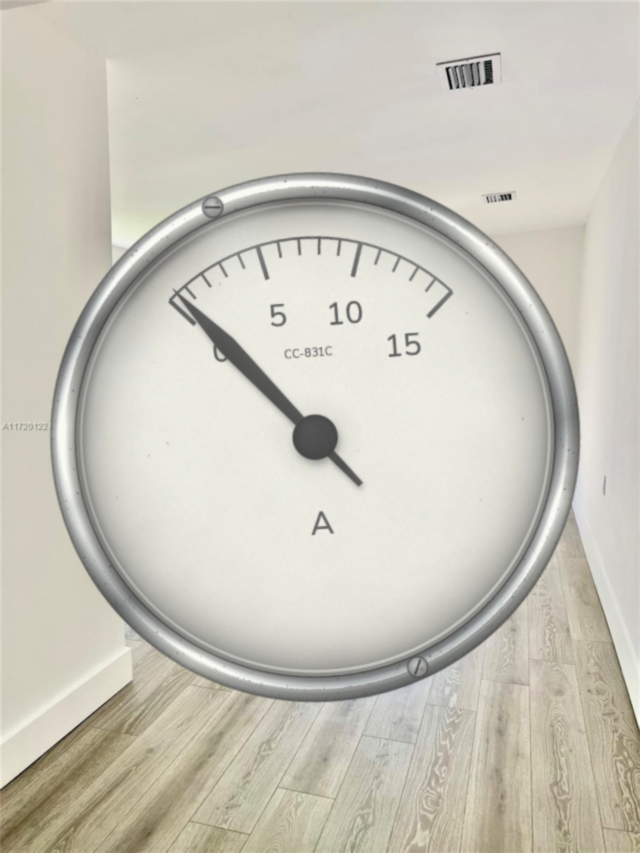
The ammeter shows 0.5 A
